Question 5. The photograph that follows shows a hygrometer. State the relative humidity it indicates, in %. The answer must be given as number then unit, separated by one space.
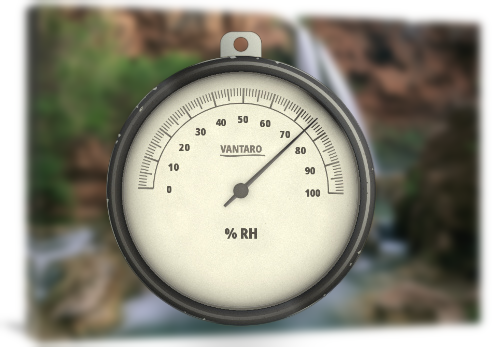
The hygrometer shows 75 %
